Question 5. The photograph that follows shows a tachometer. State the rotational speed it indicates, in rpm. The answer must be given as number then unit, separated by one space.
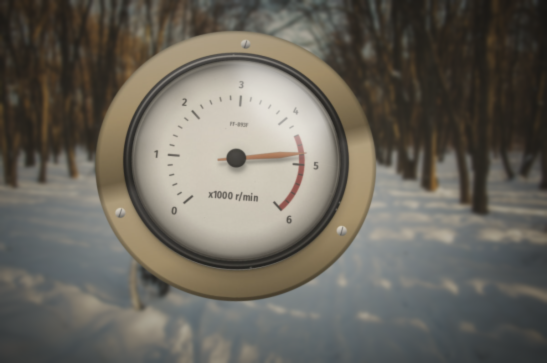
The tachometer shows 4800 rpm
